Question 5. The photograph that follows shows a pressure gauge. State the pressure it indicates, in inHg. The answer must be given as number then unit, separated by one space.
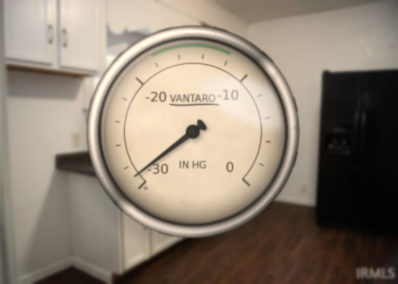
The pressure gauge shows -29 inHg
